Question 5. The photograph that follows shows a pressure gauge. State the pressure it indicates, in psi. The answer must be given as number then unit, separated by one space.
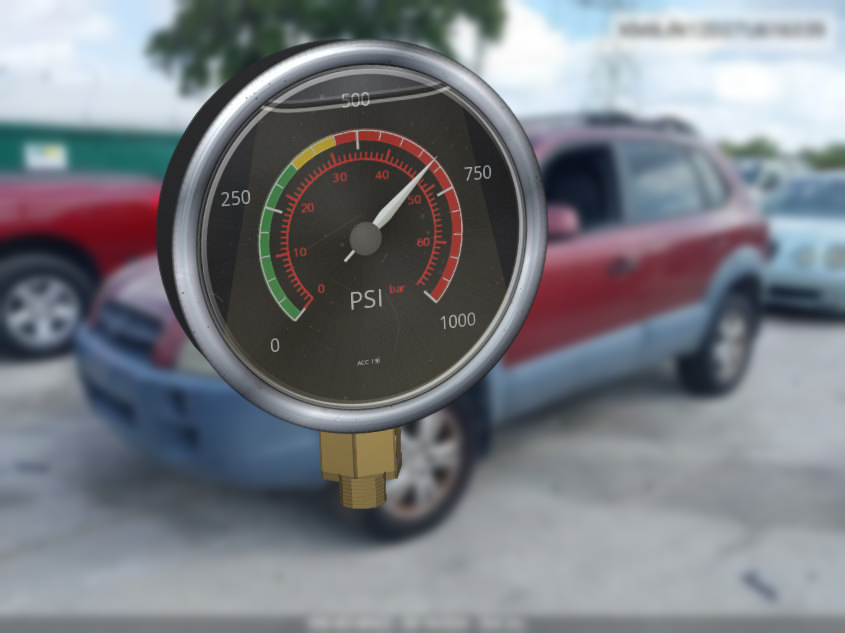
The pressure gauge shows 675 psi
